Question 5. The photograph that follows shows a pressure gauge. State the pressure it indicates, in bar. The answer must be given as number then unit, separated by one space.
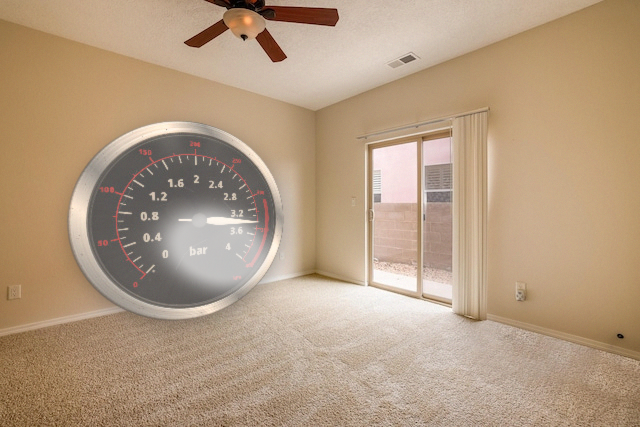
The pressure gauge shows 3.4 bar
